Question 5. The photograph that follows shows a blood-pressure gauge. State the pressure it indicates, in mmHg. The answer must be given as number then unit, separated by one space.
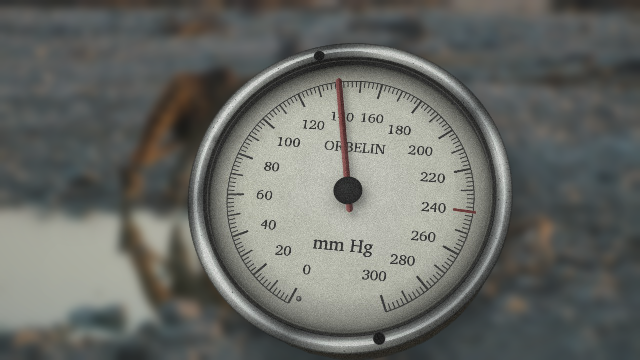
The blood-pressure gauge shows 140 mmHg
